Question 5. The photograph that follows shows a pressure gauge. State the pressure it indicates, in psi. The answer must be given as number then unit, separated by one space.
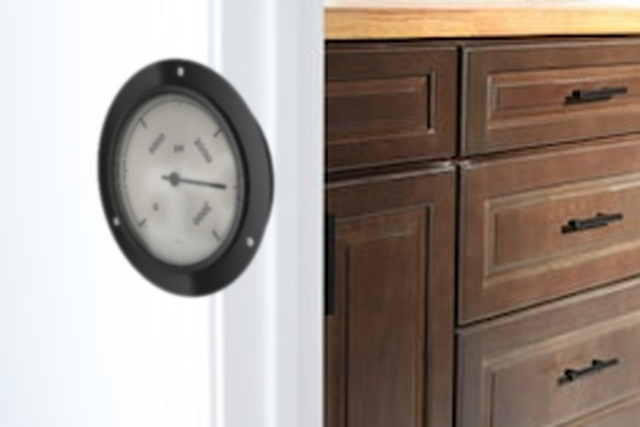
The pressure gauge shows 2500 psi
